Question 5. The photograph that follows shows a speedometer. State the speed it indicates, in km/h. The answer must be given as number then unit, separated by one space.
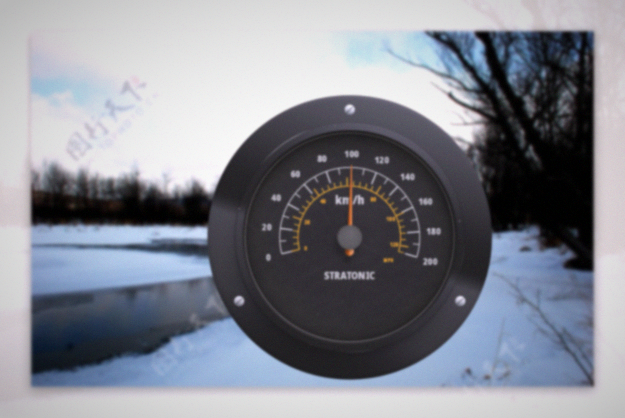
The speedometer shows 100 km/h
